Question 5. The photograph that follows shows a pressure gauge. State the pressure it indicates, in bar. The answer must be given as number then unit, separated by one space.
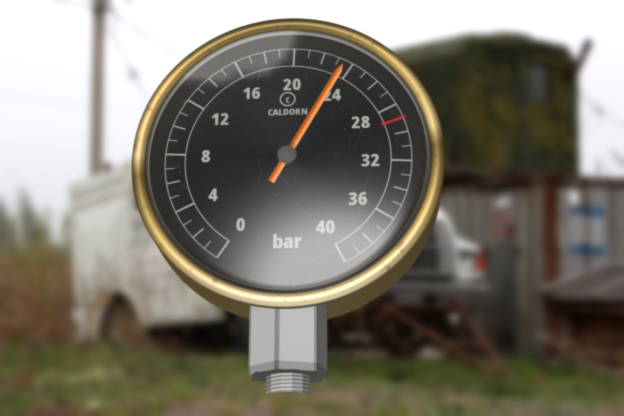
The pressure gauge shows 23.5 bar
